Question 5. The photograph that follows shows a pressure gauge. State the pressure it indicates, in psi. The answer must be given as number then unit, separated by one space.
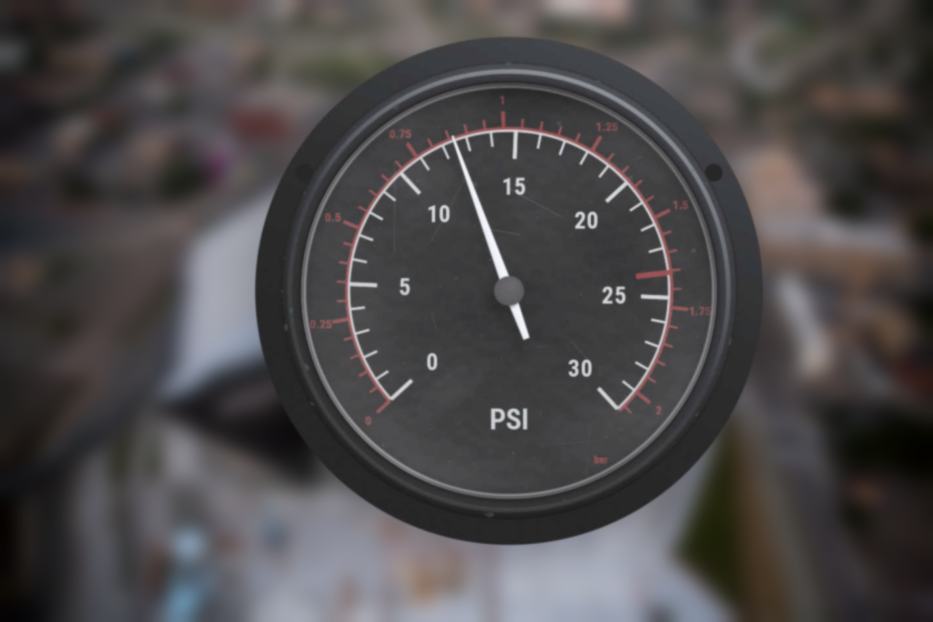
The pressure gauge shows 12.5 psi
